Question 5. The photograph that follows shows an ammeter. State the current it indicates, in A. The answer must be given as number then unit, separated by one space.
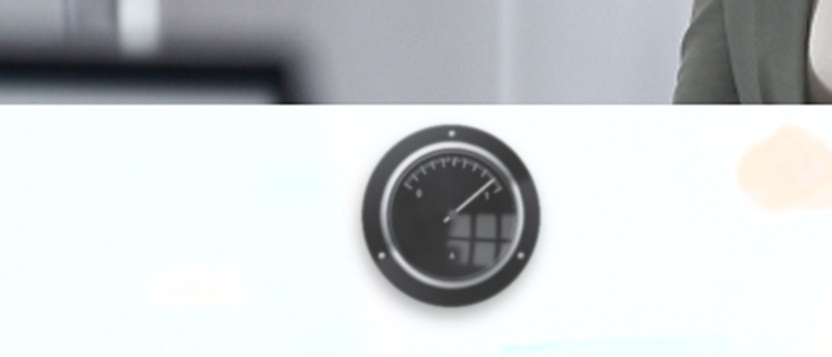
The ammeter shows 0.9 A
